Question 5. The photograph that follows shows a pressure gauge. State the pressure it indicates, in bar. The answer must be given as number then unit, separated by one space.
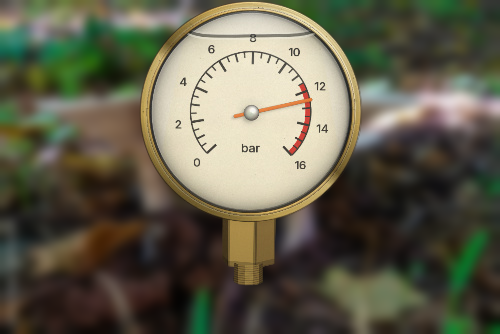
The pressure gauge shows 12.5 bar
